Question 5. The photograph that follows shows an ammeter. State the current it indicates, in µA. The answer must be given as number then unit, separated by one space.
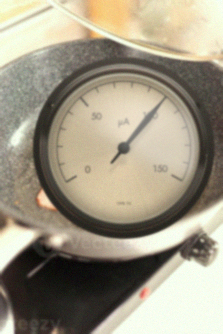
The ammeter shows 100 µA
